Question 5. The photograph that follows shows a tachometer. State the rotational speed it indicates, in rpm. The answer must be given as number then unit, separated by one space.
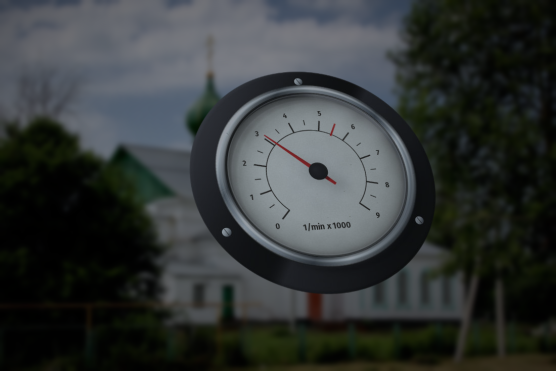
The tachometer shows 3000 rpm
